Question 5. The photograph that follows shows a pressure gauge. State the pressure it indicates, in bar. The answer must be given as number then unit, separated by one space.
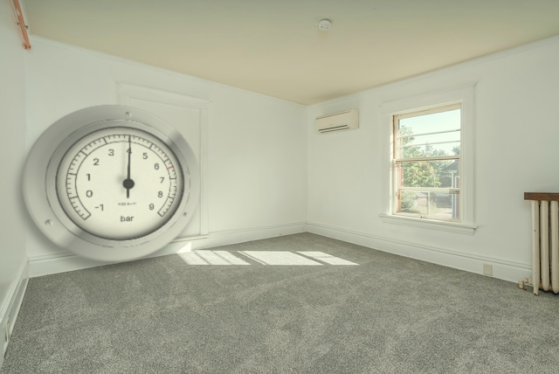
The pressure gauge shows 4 bar
